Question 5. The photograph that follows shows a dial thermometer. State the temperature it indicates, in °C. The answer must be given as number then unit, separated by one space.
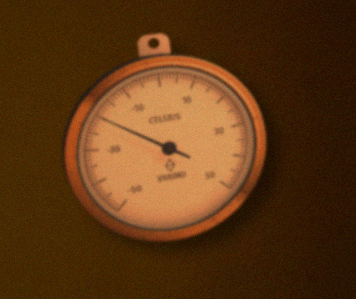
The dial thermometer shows -20 °C
